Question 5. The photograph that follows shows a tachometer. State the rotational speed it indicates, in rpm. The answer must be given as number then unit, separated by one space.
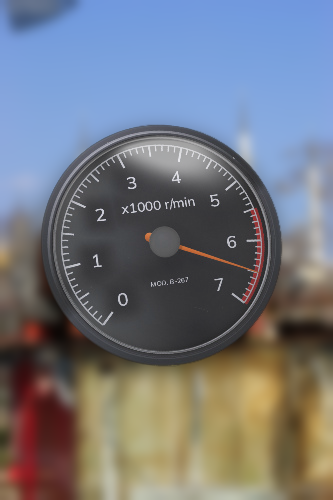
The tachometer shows 6500 rpm
